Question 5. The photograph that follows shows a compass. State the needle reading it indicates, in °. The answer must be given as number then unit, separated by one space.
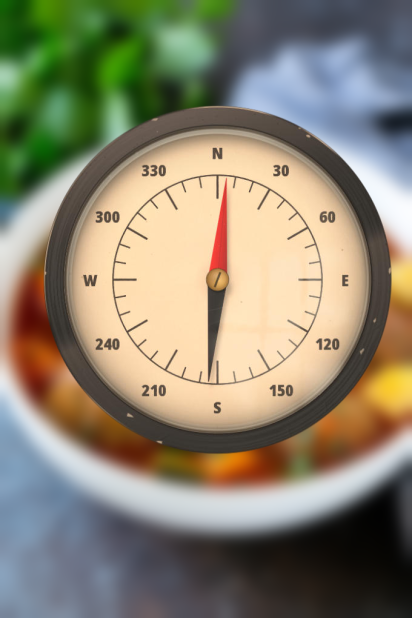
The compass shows 5 °
